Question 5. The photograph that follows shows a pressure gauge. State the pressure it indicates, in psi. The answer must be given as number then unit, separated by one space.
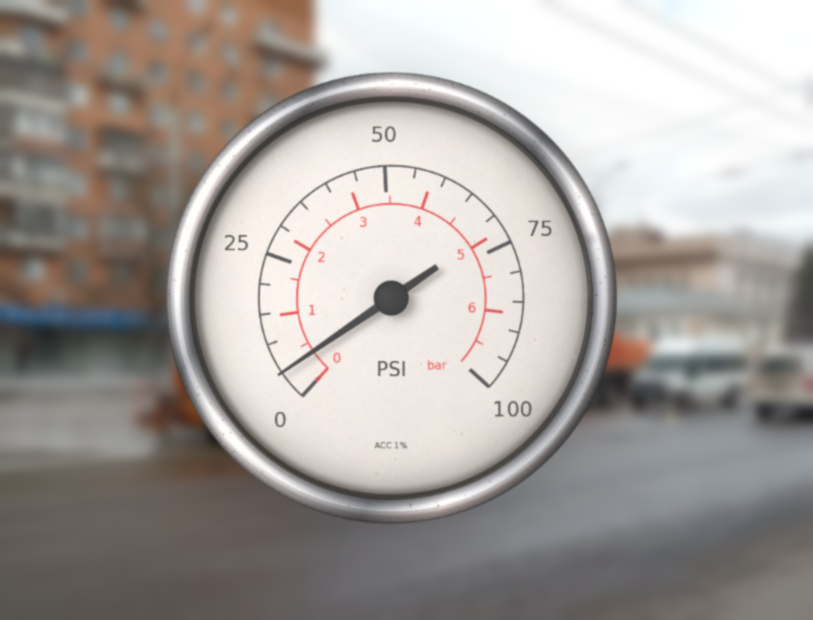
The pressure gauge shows 5 psi
